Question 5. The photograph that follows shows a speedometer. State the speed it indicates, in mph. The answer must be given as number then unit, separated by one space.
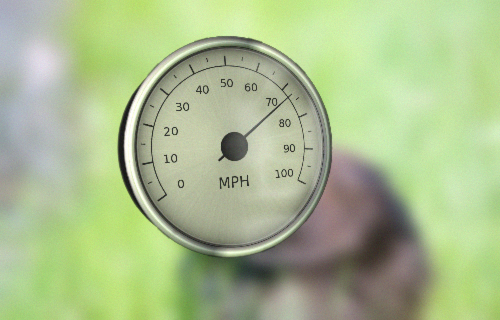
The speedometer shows 72.5 mph
